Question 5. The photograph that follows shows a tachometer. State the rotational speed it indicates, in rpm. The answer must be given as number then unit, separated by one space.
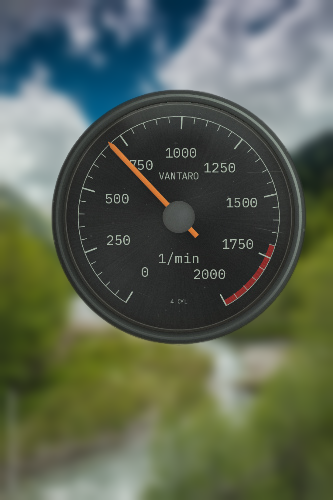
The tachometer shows 700 rpm
